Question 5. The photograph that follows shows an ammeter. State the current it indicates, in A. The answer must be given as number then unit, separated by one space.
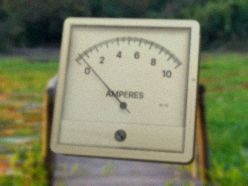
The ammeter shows 0.5 A
